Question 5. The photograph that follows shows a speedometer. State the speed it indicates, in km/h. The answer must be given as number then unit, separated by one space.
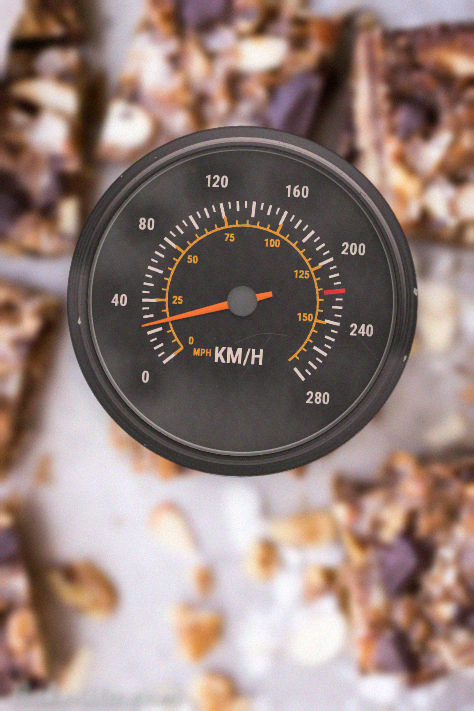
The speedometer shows 25 km/h
